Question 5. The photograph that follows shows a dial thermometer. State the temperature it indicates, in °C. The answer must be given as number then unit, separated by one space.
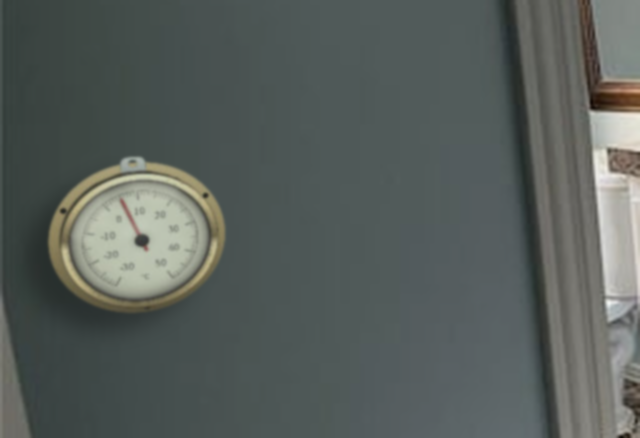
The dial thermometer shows 5 °C
